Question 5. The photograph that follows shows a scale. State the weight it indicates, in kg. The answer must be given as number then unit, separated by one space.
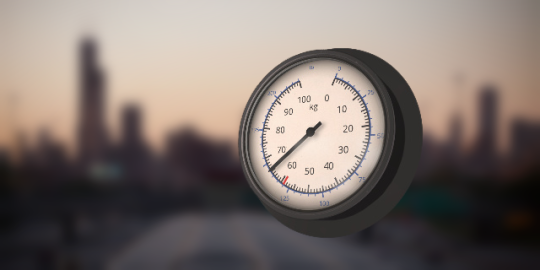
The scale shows 65 kg
